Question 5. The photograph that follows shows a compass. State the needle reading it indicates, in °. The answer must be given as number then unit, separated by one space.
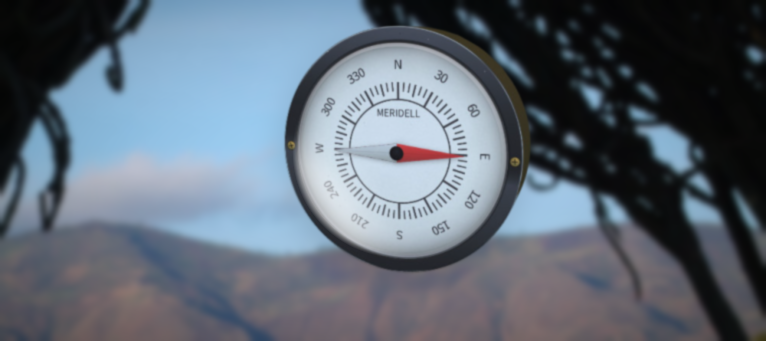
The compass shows 90 °
